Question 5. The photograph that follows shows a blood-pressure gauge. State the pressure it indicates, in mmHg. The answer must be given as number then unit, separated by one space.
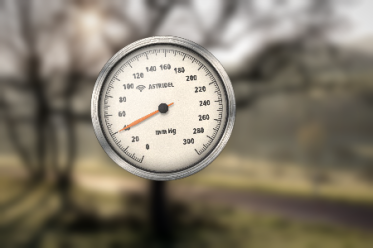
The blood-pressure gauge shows 40 mmHg
